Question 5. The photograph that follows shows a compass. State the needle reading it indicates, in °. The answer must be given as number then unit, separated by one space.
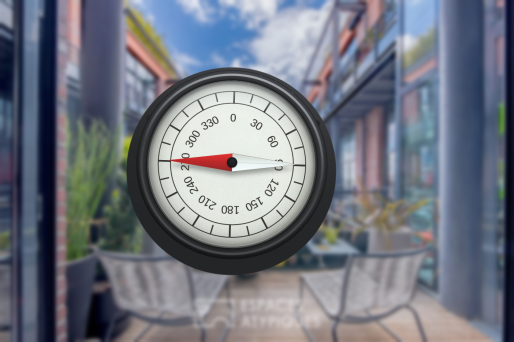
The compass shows 270 °
